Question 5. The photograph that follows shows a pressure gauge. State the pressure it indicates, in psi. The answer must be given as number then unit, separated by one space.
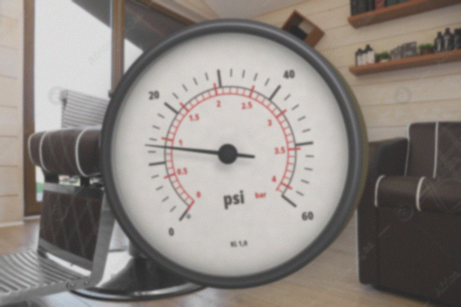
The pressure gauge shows 13 psi
